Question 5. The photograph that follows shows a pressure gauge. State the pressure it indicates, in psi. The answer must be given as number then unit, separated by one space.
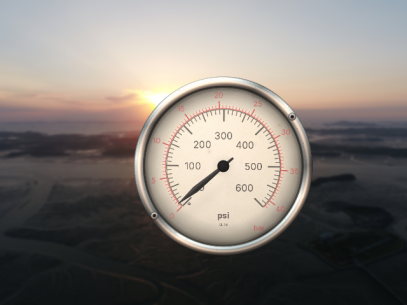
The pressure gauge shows 10 psi
